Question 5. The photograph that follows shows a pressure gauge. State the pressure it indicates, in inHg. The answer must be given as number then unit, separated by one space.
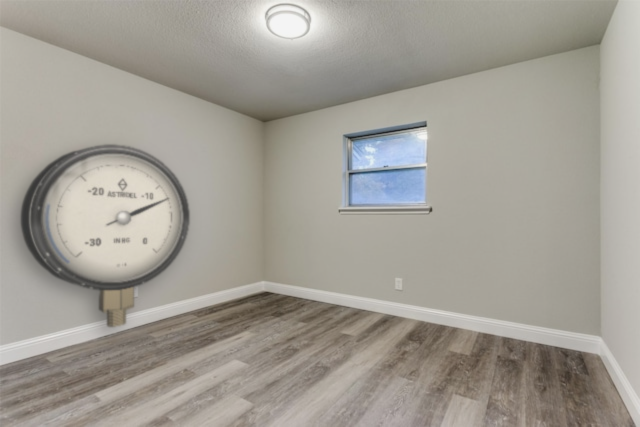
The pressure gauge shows -8 inHg
